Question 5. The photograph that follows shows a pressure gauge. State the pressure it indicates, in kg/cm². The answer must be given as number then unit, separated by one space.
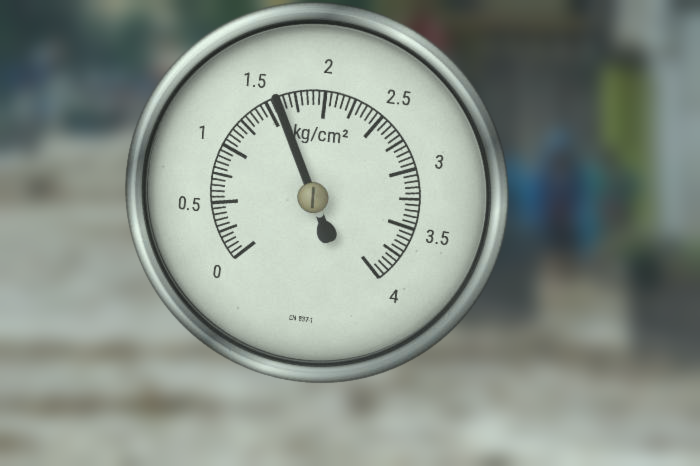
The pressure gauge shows 1.6 kg/cm²
